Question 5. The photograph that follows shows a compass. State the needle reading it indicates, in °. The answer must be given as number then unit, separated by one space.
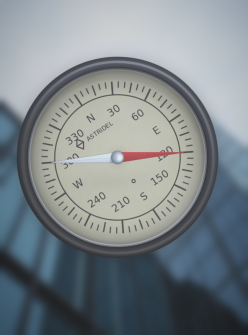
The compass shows 120 °
